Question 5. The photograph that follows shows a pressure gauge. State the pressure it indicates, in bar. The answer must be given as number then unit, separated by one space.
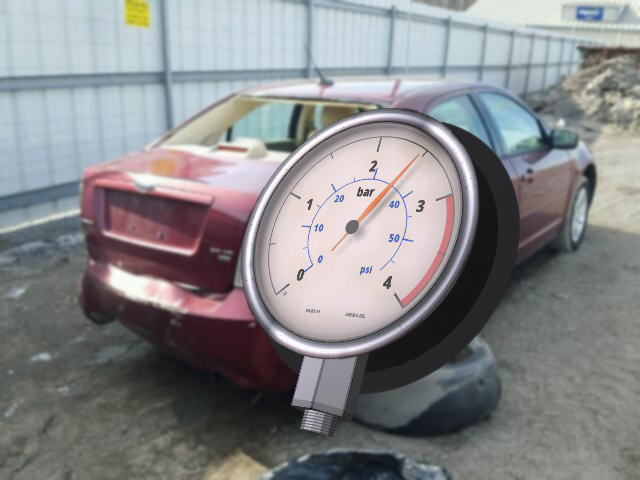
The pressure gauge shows 2.5 bar
